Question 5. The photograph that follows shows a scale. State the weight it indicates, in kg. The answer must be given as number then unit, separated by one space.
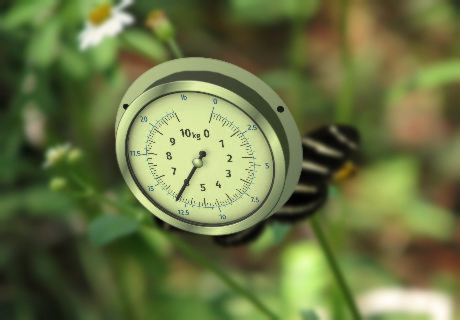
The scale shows 6 kg
